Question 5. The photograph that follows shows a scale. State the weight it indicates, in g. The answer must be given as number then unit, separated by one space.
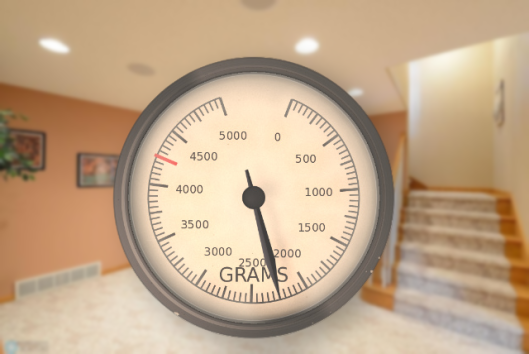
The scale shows 2250 g
